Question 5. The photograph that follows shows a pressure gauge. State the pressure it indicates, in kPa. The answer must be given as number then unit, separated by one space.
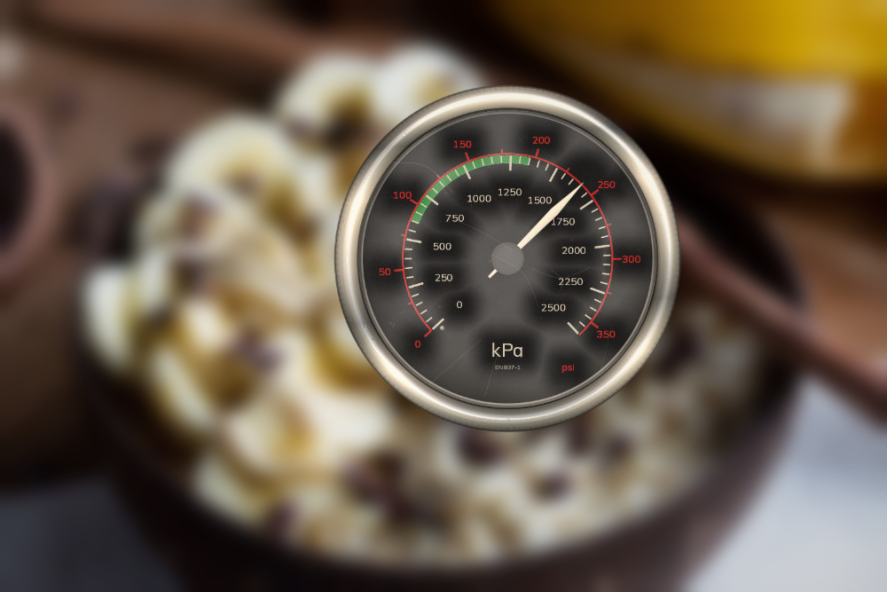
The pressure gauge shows 1650 kPa
